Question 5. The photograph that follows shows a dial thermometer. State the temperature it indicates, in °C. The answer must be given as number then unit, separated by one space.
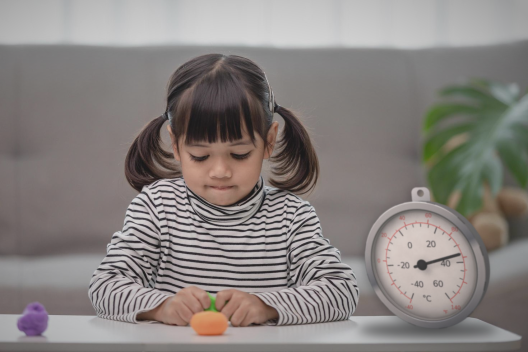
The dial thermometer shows 36 °C
